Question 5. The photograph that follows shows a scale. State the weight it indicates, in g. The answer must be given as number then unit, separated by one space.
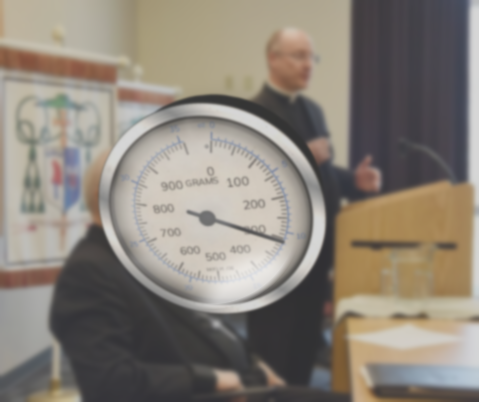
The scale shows 300 g
